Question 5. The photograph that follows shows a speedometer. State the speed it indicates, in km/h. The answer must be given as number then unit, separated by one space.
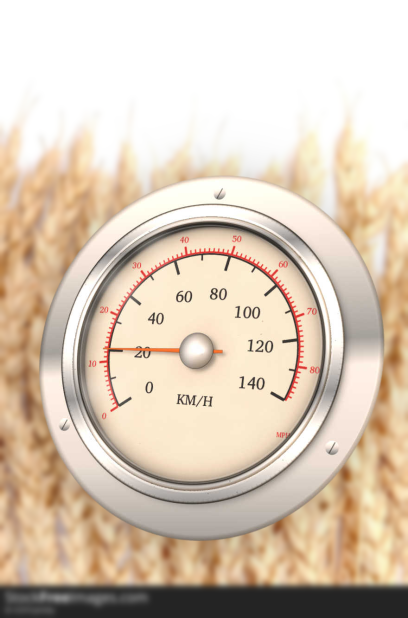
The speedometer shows 20 km/h
